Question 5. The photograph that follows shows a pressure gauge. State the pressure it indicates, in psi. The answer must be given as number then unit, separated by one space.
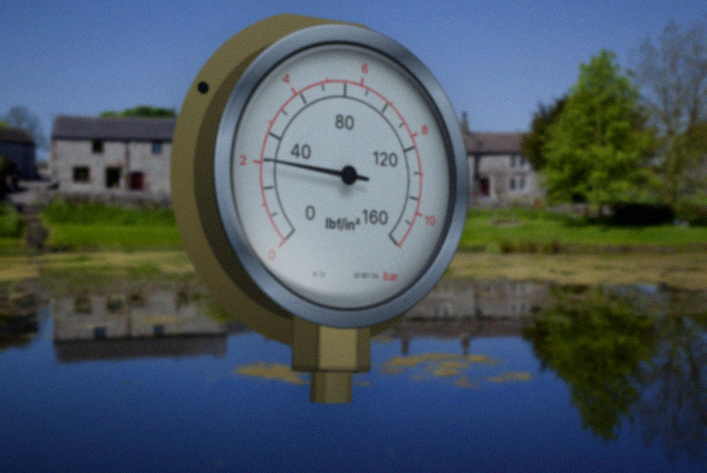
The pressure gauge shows 30 psi
